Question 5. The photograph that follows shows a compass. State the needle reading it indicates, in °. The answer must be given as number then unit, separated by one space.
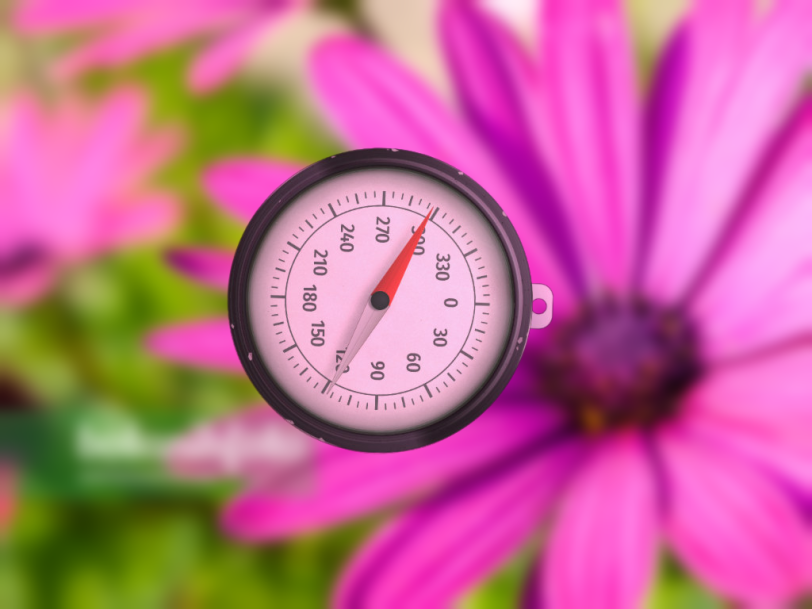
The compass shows 297.5 °
